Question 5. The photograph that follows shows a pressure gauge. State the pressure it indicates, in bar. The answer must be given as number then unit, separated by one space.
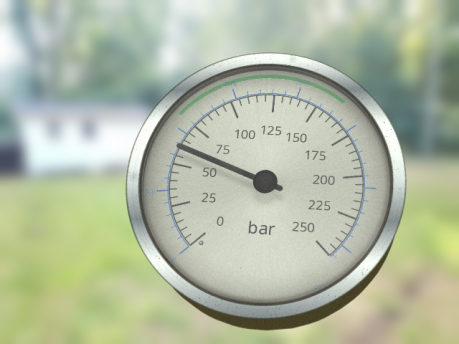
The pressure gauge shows 60 bar
